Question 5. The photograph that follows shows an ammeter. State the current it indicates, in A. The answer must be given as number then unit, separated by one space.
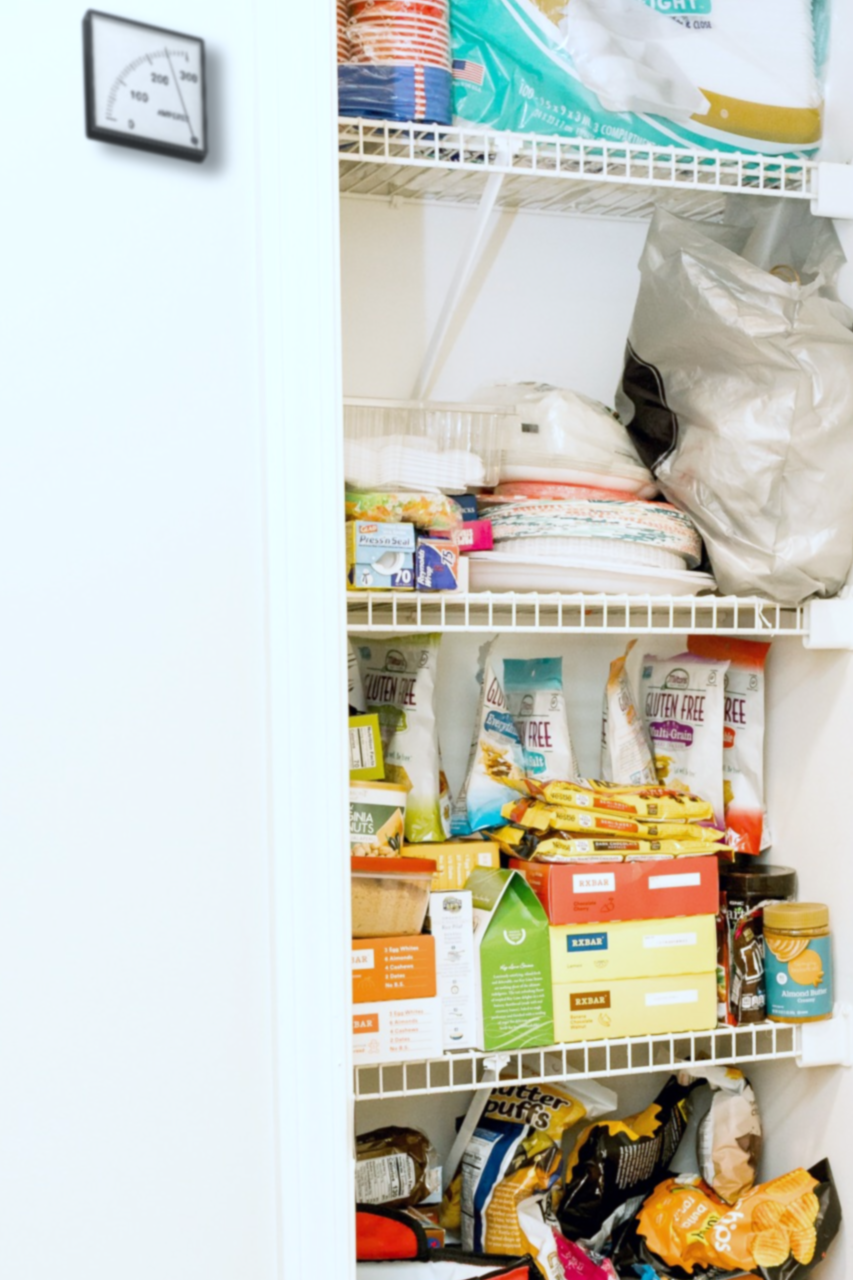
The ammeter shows 250 A
